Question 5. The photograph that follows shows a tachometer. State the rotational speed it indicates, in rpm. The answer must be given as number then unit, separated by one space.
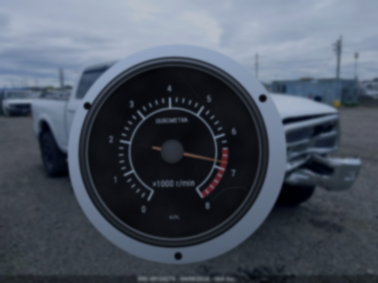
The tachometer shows 6800 rpm
